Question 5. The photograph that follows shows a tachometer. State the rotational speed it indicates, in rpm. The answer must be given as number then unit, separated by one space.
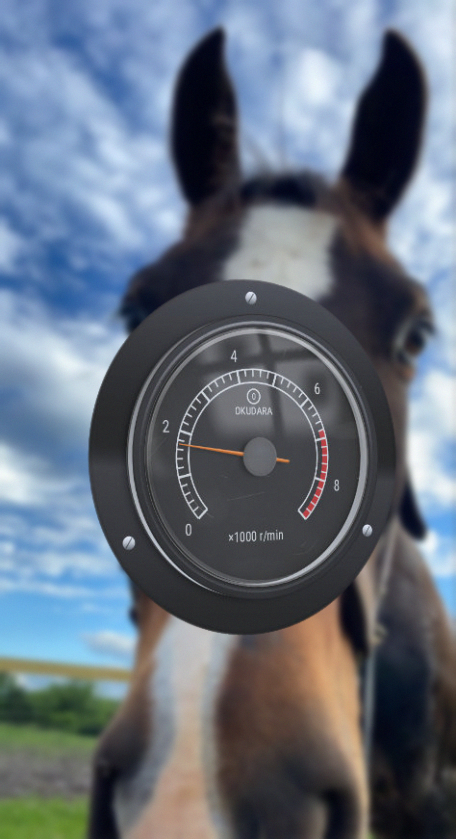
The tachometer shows 1700 rpm
